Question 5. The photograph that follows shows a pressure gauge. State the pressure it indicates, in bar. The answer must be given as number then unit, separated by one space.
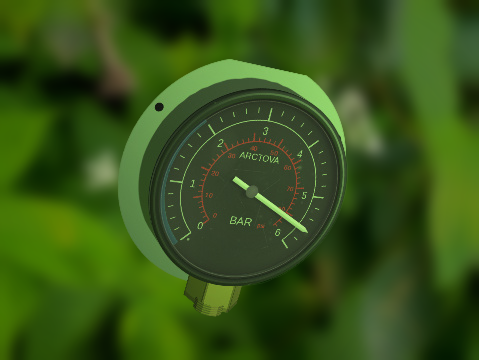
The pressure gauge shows 5.6 bar
